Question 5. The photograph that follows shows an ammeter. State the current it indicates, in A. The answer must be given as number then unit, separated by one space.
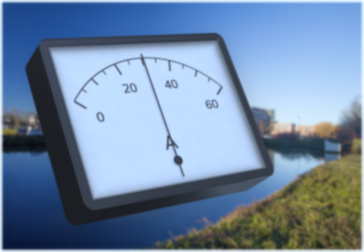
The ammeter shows 30 A
